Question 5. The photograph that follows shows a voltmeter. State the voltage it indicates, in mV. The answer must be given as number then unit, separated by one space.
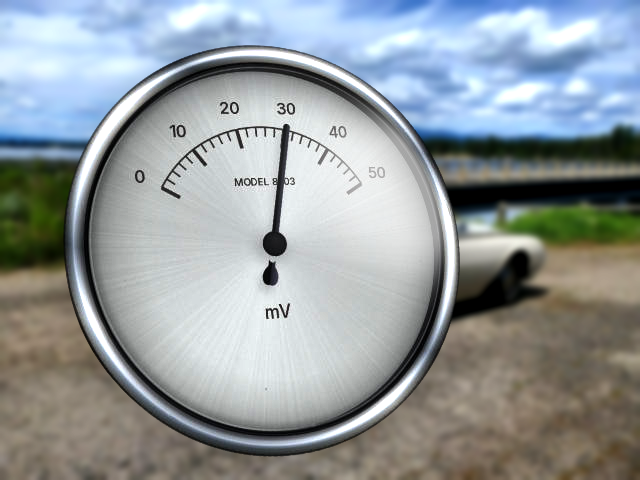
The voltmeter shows 30 mV
